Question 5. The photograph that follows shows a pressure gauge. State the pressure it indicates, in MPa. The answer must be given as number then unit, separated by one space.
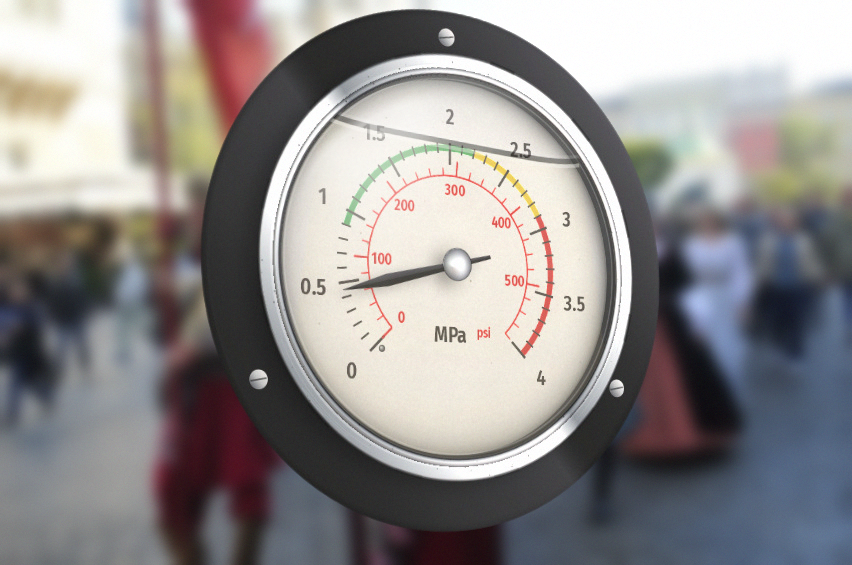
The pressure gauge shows 0.45 MPa
